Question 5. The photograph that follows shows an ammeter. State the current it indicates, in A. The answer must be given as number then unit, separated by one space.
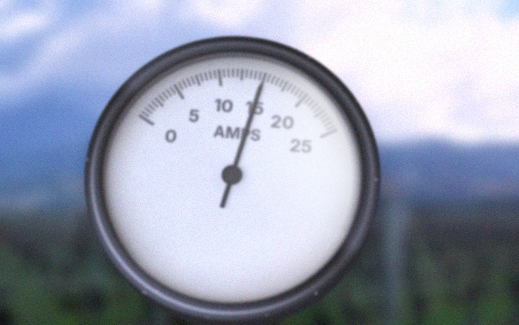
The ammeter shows 15 A
